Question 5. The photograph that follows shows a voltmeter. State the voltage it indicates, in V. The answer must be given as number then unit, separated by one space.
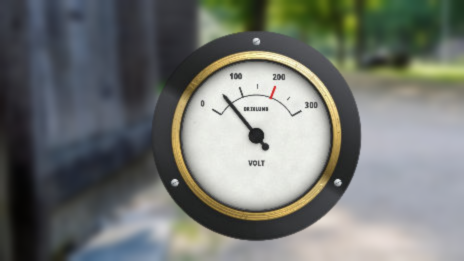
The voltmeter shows 50 V
